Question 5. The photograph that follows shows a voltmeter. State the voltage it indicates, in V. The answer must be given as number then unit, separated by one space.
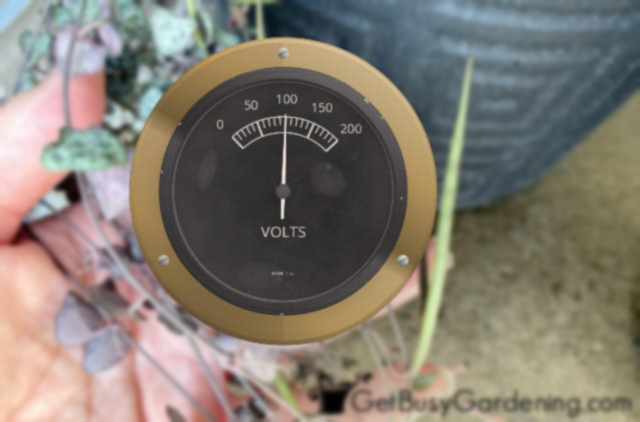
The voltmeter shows 100 V
